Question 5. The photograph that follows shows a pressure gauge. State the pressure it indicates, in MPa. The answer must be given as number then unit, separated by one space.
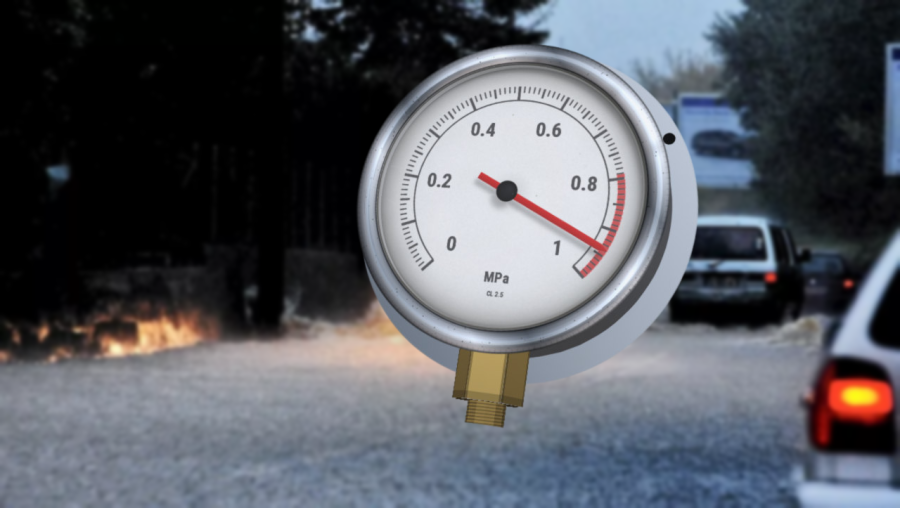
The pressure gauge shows 0.94 MPa
